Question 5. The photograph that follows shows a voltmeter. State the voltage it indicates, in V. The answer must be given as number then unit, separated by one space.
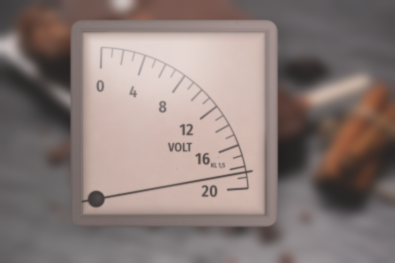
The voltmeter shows 18.5 V
